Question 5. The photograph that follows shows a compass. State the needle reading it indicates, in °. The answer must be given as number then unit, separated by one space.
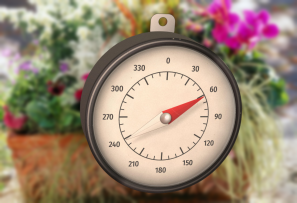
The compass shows 60 °
